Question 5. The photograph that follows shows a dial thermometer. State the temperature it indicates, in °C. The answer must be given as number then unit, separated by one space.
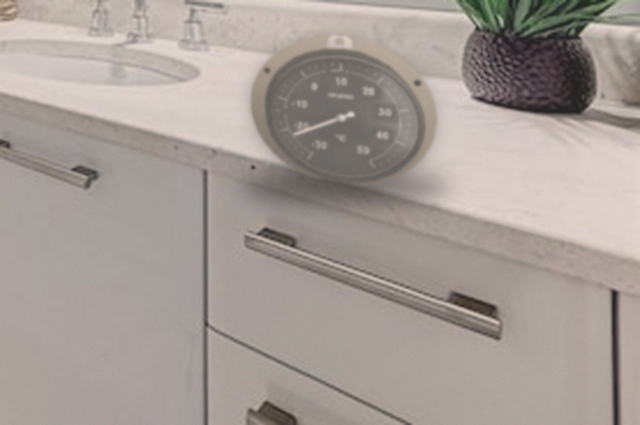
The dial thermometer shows -22 °C
